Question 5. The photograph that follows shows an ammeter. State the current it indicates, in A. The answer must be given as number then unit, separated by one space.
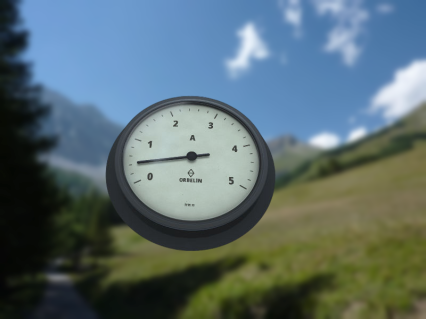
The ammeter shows 0.4 A
